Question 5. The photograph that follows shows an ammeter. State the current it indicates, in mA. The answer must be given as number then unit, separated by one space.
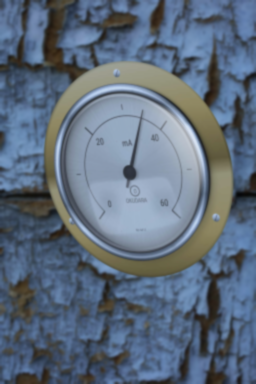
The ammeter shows 35 mA
